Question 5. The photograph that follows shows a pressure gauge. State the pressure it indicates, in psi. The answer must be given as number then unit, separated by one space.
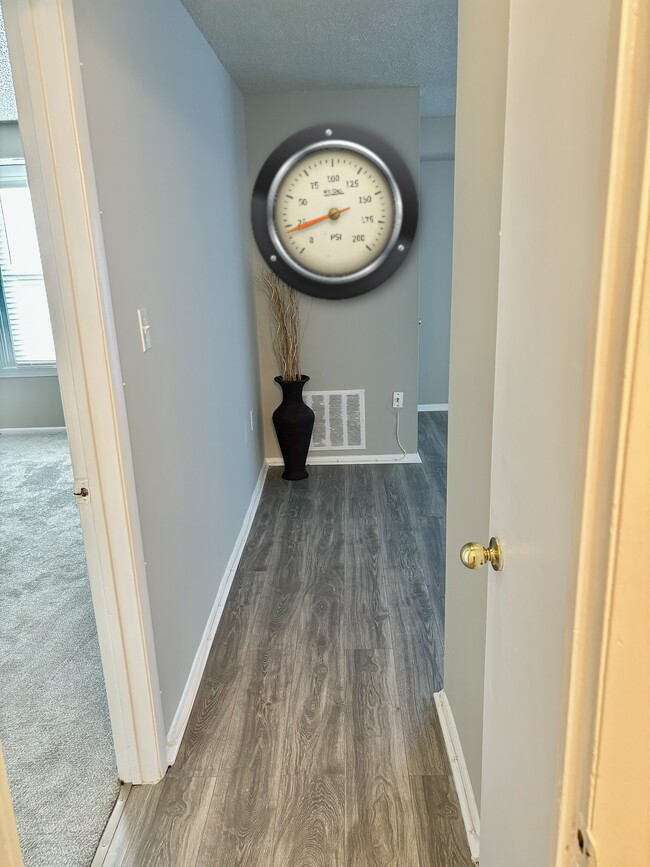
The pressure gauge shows 20 psi
